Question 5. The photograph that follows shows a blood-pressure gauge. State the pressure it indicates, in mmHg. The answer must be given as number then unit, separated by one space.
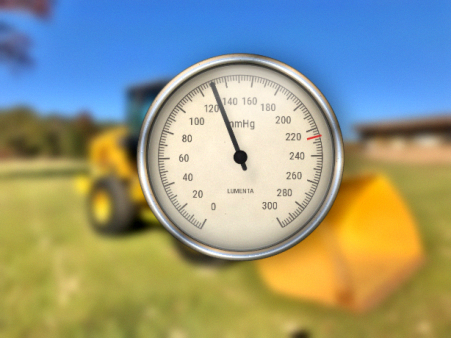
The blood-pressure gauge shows 130 mmHg
